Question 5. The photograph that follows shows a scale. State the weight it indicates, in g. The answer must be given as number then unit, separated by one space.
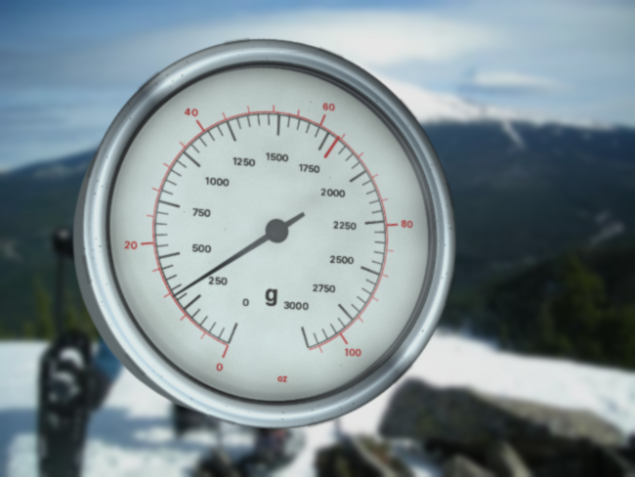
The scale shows 325 g
